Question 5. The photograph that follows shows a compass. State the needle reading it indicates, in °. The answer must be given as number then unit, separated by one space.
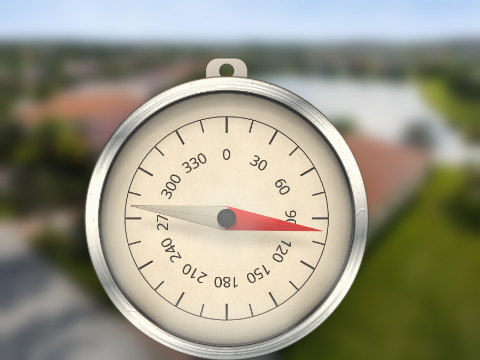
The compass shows 97.5 °
